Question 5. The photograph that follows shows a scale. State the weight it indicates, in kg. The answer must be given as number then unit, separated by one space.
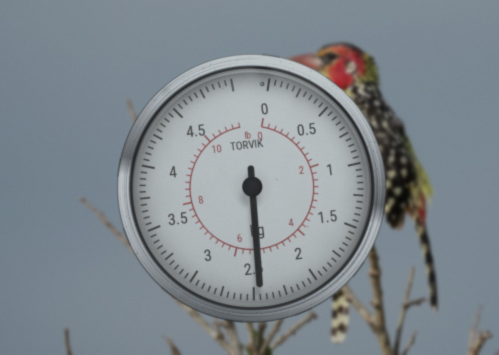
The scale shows 2.45 kg
